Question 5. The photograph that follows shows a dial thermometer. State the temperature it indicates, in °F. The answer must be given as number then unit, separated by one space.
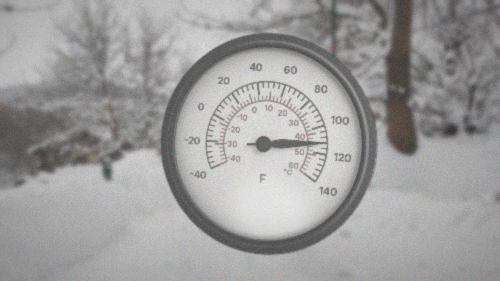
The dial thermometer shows 112 °F
